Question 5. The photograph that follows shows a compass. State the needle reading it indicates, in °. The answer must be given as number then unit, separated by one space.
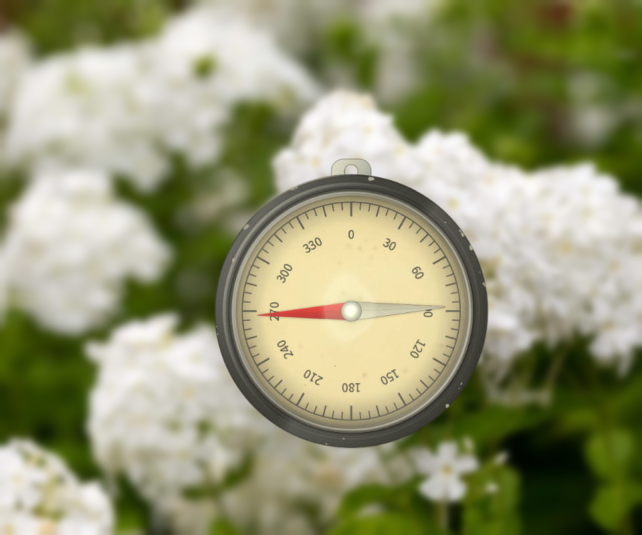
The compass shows 267.5 °
